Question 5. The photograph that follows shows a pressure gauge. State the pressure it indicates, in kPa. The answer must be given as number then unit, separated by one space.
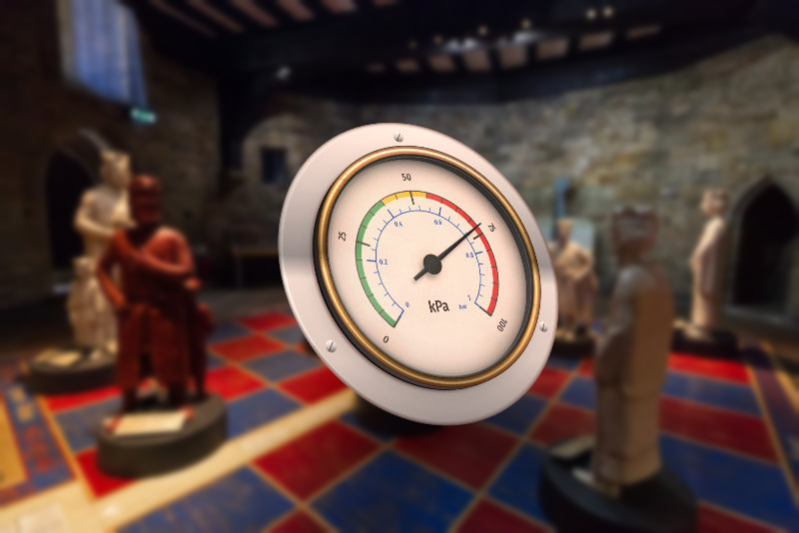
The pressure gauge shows 72.5 kPa
